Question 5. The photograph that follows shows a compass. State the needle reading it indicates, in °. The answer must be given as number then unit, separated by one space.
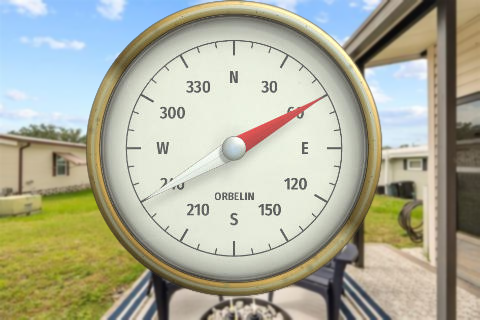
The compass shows 60 °
